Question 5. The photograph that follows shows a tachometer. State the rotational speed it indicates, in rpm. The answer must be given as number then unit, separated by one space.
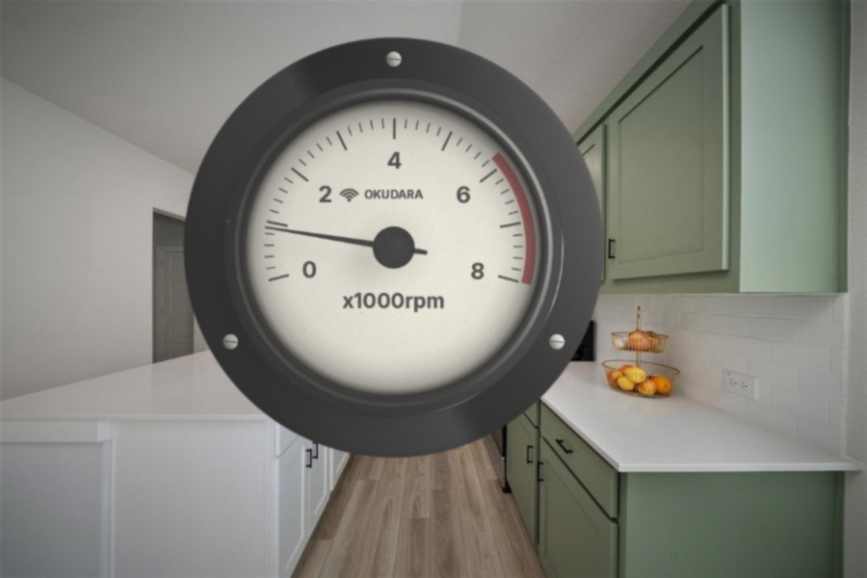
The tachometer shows 900 rpm
